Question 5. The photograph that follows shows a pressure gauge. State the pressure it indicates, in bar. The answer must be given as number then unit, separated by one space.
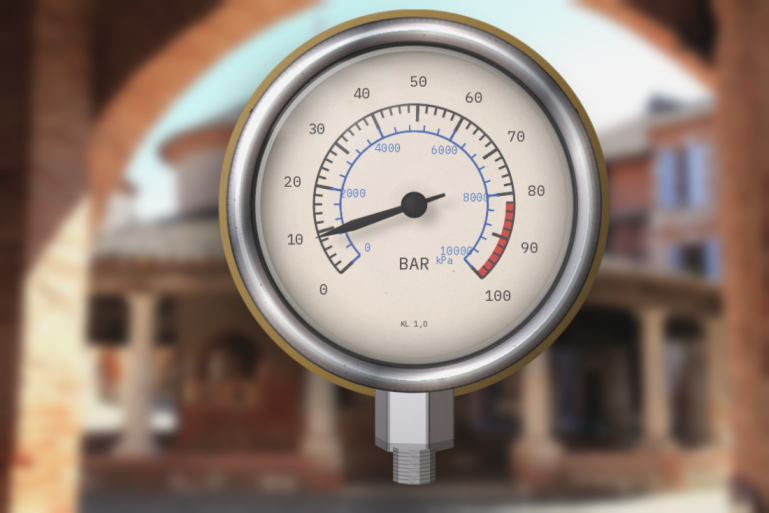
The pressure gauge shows 9 bar
